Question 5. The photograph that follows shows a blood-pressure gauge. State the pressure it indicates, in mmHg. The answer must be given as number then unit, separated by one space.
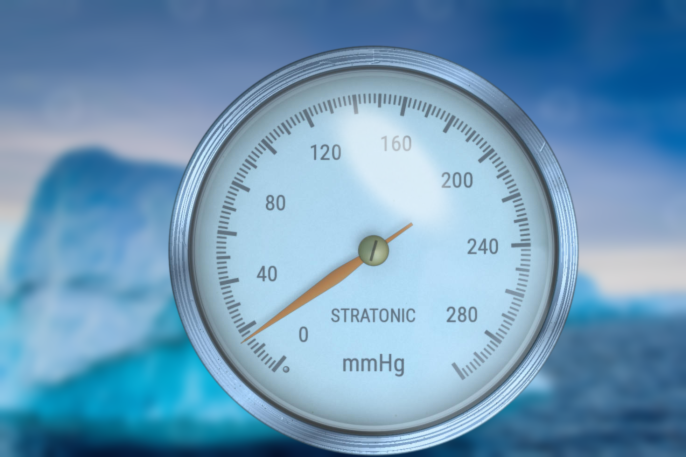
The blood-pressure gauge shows 16 mmHg
